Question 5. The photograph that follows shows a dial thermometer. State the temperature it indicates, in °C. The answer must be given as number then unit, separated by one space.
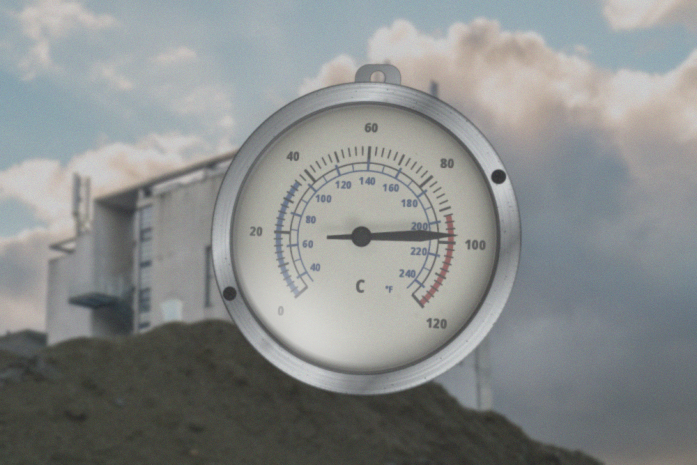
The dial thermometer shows 98 °C
